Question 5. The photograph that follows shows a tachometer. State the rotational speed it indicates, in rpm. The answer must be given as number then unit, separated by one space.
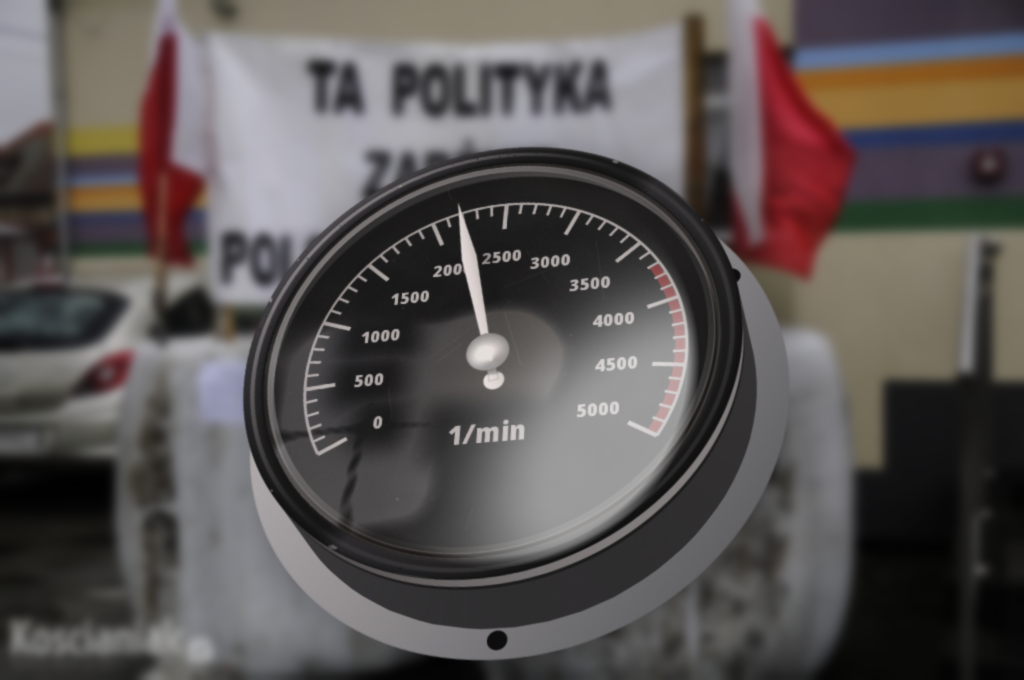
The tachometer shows 2200 rpm
